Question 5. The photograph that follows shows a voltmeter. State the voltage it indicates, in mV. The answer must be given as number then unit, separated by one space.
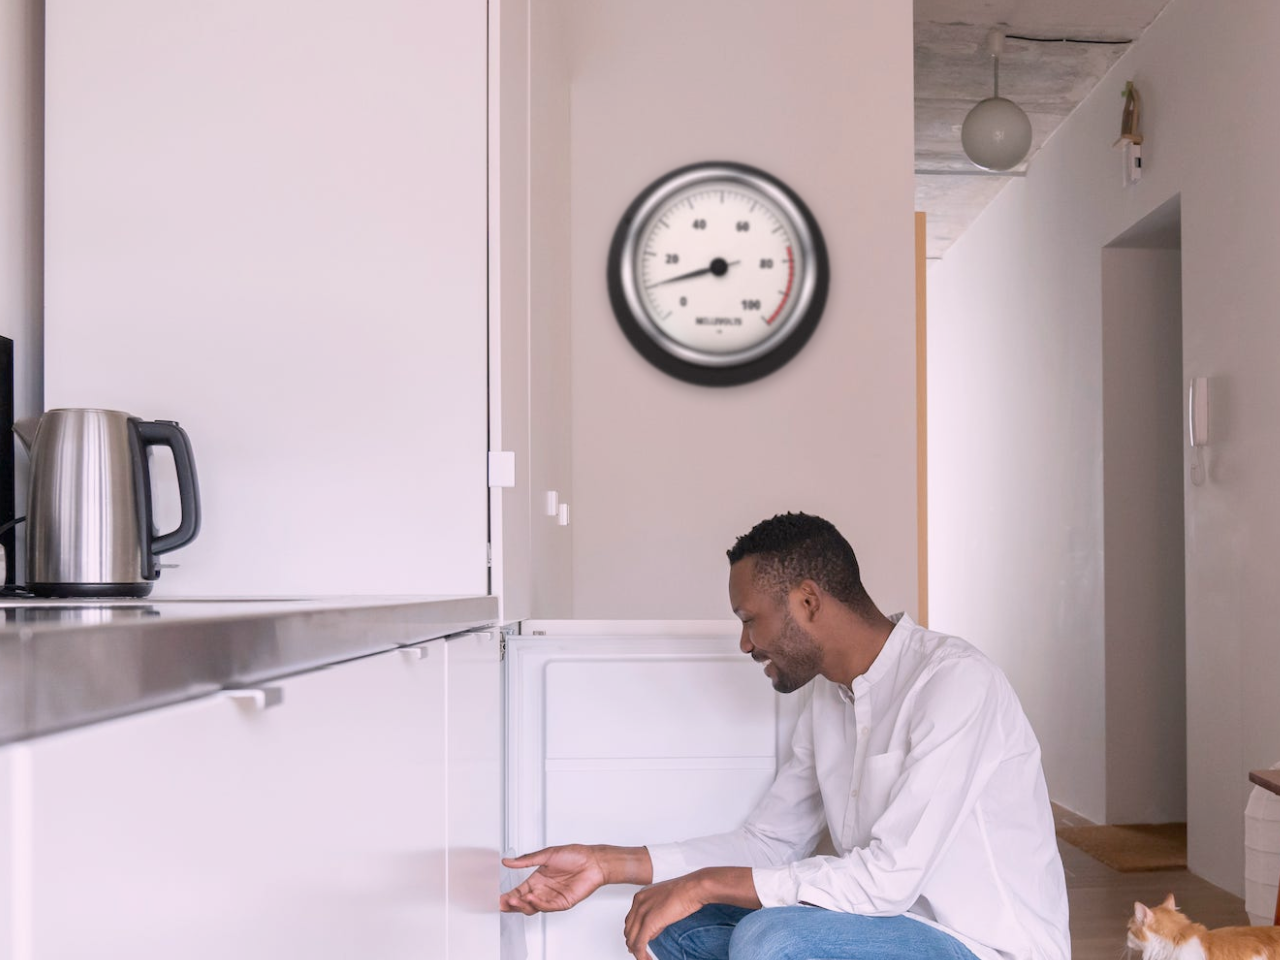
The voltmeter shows 10 mV
